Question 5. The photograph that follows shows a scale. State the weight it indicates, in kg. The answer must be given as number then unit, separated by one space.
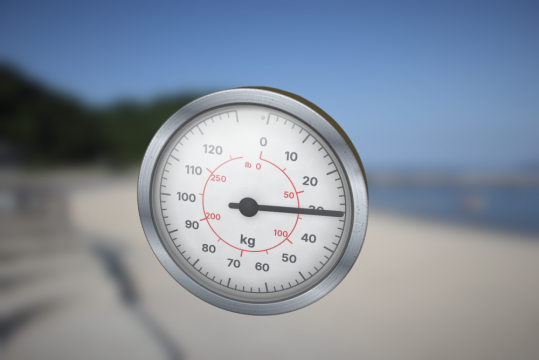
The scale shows 30 kg
